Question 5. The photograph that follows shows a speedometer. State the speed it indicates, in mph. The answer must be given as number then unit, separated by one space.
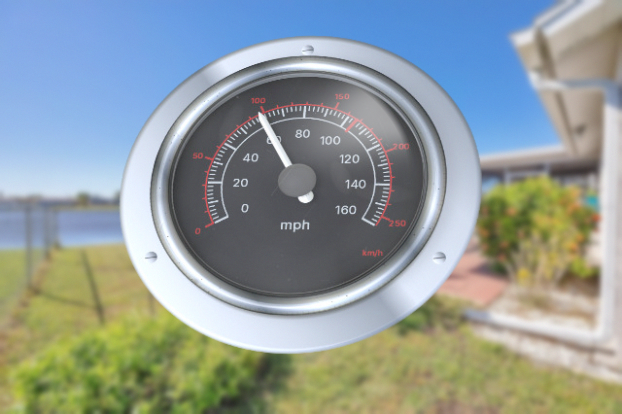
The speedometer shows 60 mph
